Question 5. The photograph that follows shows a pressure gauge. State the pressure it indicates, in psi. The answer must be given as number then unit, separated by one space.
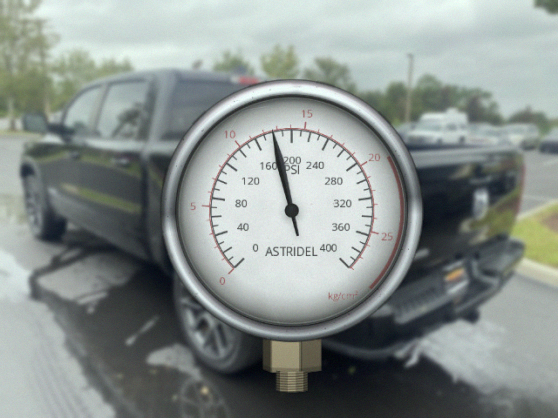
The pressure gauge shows 180 psi
